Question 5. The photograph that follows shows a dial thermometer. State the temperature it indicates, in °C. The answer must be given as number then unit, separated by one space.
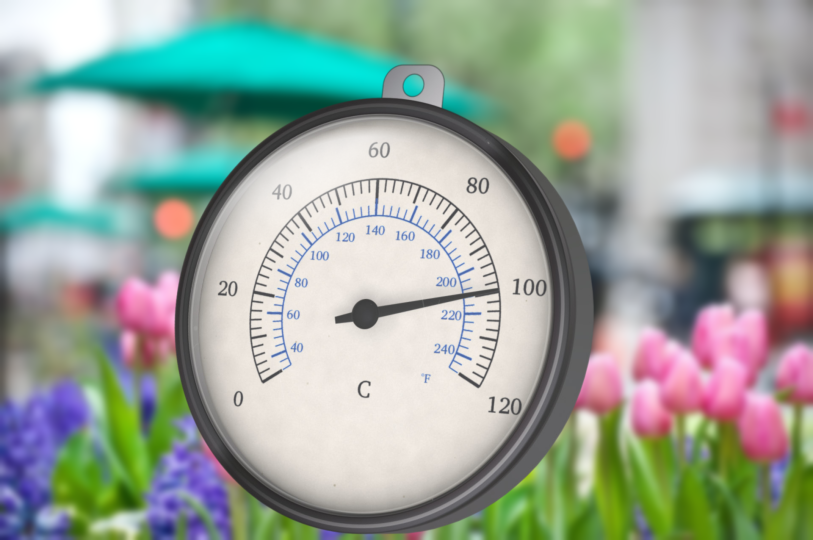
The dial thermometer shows 100 °C
